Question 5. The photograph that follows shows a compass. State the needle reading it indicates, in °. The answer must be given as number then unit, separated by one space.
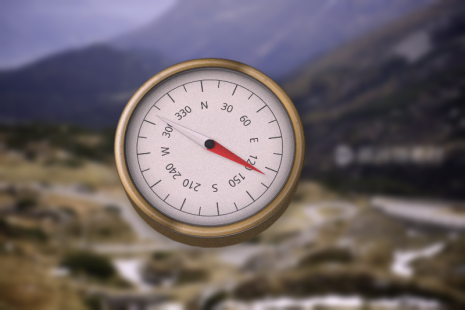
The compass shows 127.5 °
